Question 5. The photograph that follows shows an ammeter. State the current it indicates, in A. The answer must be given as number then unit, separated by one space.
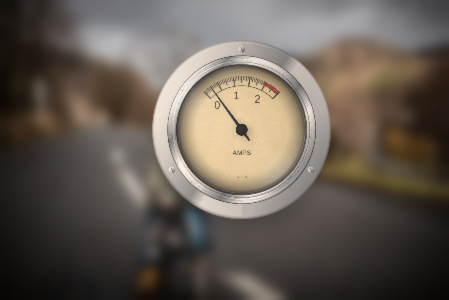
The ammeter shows 0.25 A
